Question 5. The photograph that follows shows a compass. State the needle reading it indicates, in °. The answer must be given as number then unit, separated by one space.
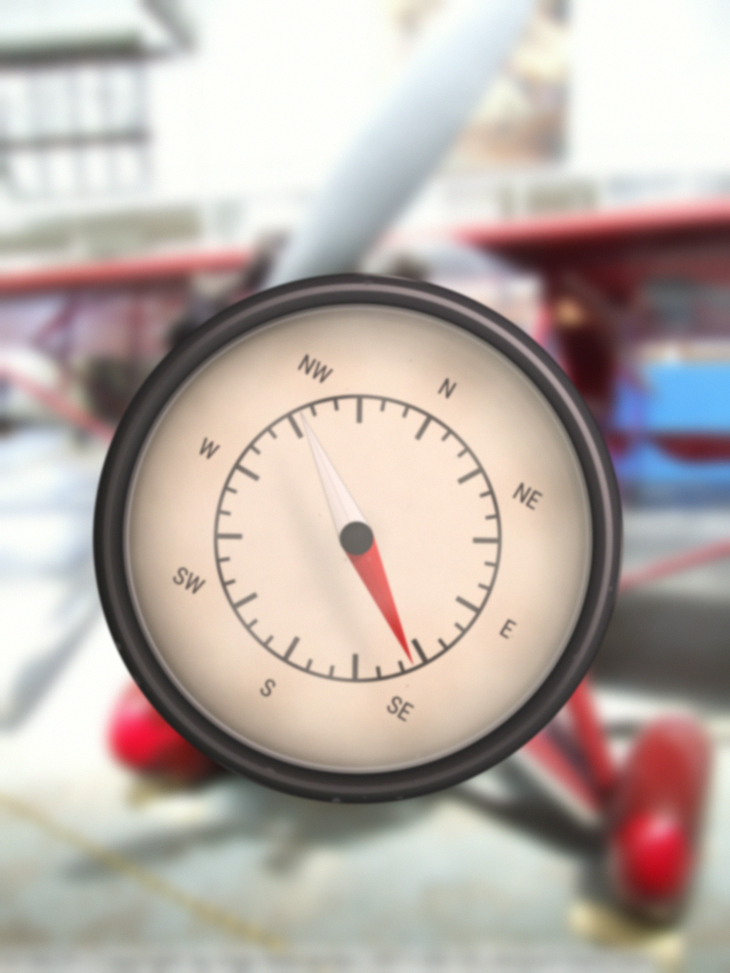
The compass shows 125 °
